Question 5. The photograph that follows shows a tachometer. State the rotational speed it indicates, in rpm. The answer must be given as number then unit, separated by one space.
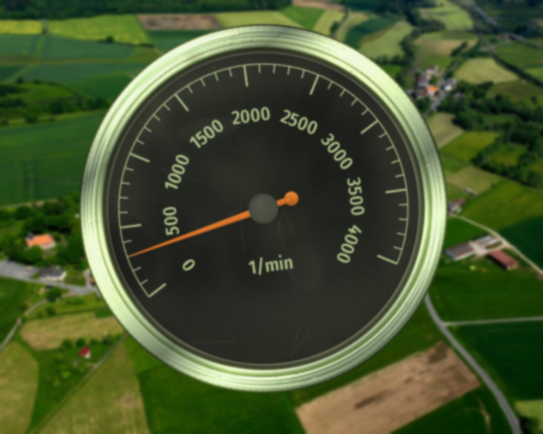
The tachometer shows 300 rpm
